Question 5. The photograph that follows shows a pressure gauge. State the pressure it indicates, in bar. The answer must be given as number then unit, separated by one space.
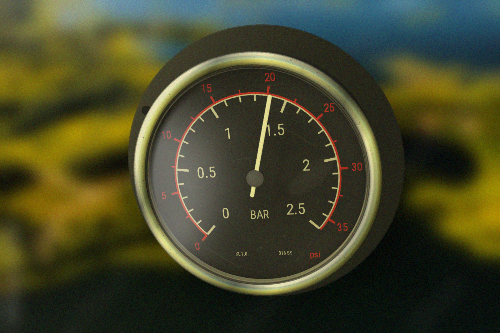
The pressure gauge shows 1.4 bar
